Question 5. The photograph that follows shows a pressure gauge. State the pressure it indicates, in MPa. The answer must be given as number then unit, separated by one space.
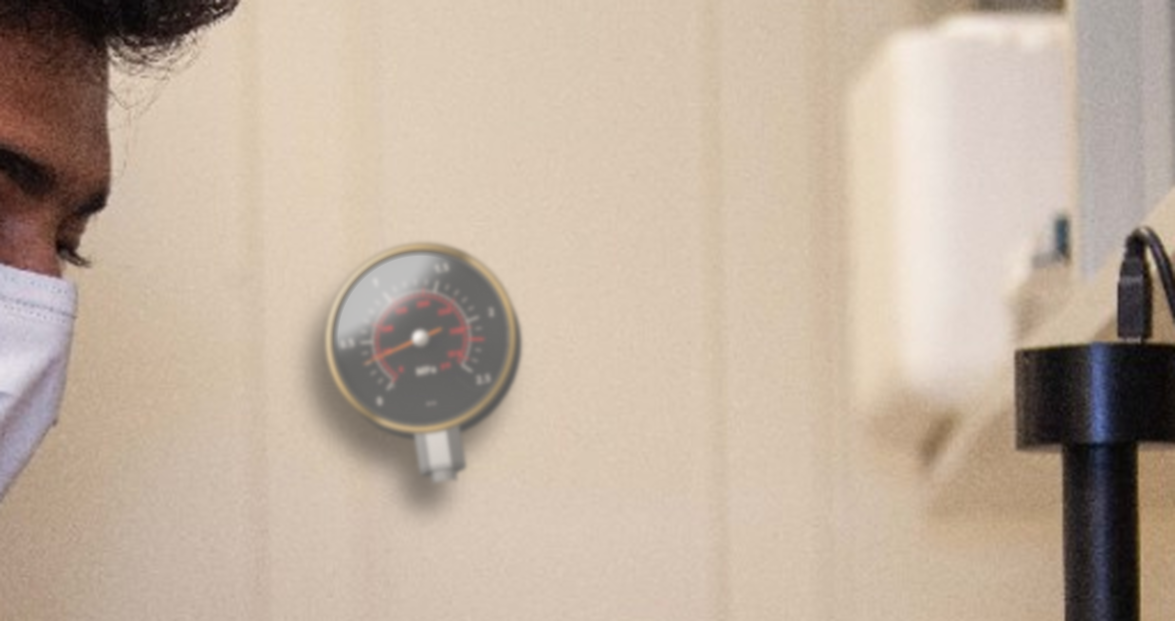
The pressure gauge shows 0.3 MPa
